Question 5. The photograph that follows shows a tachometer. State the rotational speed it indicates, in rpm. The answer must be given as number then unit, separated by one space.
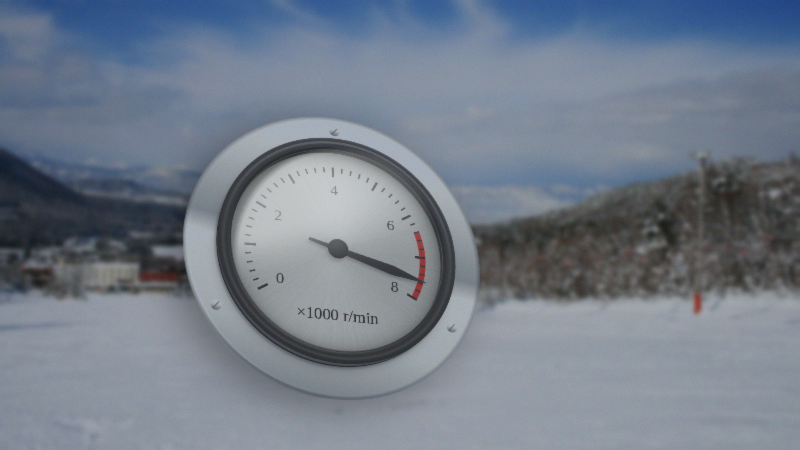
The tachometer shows 7600 rpm
